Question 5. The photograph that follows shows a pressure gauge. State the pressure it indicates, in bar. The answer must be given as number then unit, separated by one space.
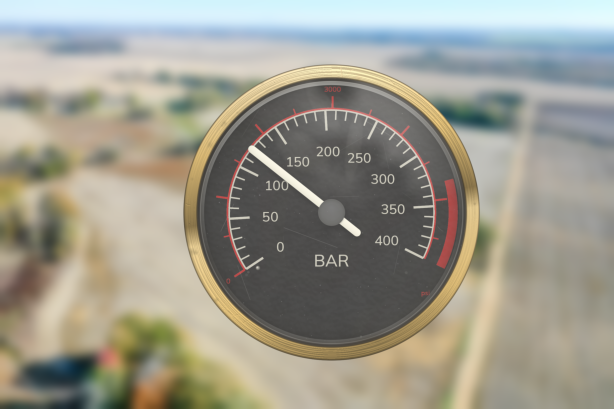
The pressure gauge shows 120 bar
